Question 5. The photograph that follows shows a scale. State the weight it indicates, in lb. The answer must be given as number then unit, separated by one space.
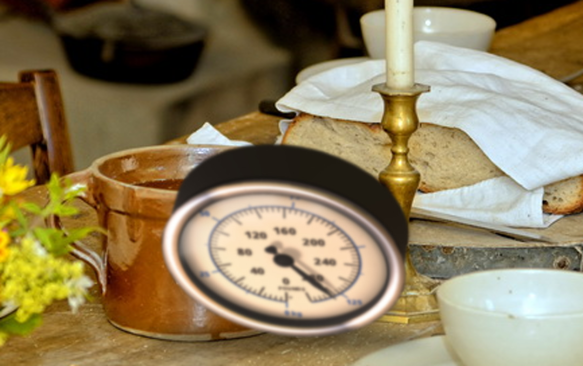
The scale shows 280 lb
